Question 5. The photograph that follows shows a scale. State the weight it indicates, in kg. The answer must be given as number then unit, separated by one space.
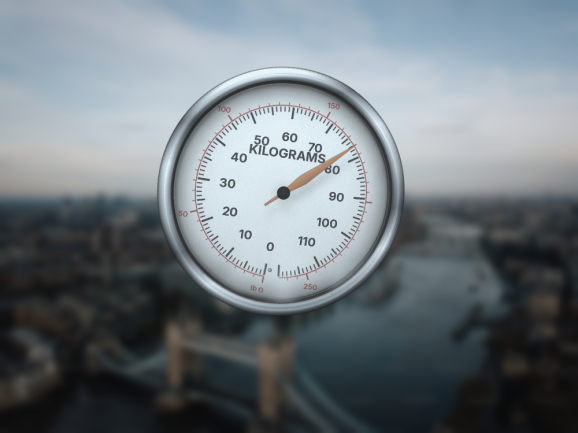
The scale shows 77 kg
